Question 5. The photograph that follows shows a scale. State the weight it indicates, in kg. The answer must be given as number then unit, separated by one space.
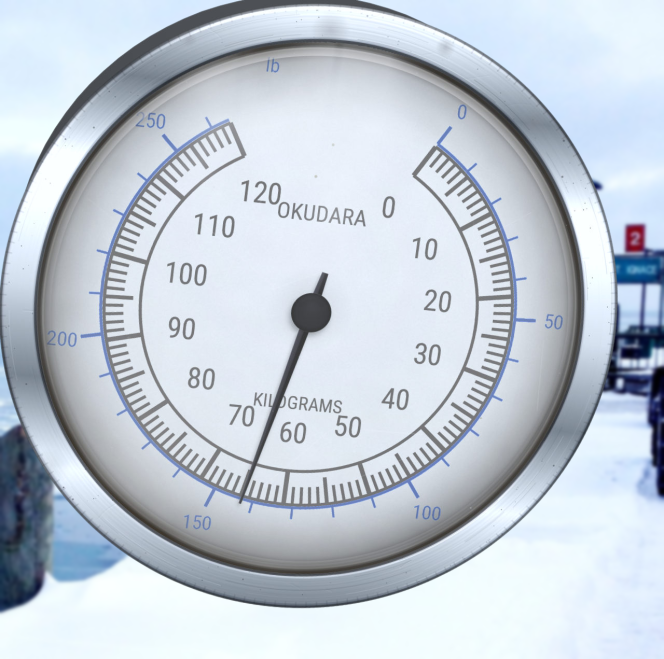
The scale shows 65 kg
